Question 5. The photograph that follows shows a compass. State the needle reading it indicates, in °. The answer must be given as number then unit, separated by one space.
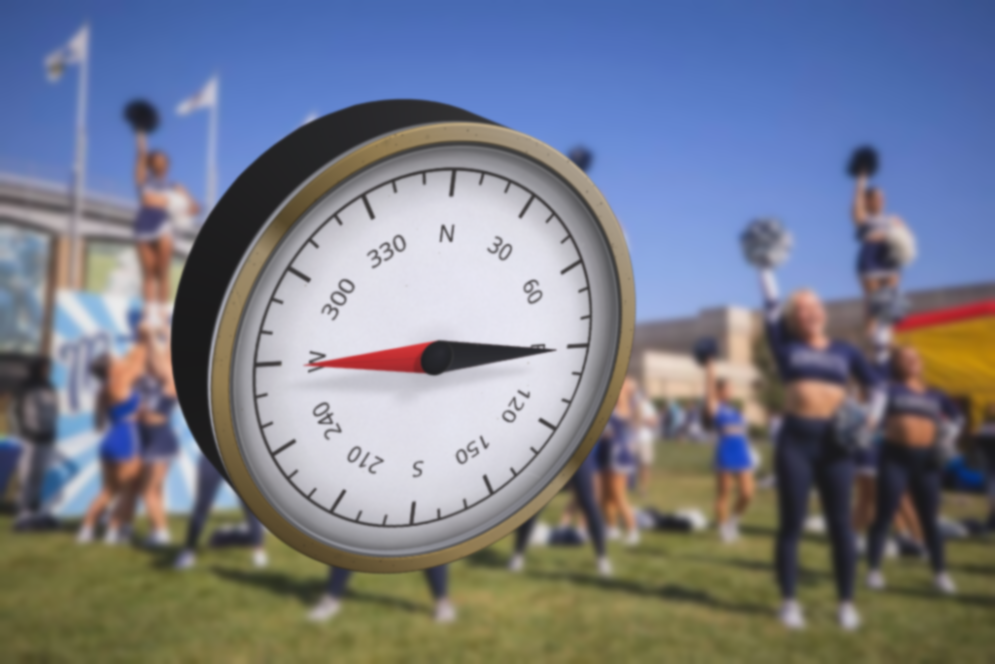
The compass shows 270 °
